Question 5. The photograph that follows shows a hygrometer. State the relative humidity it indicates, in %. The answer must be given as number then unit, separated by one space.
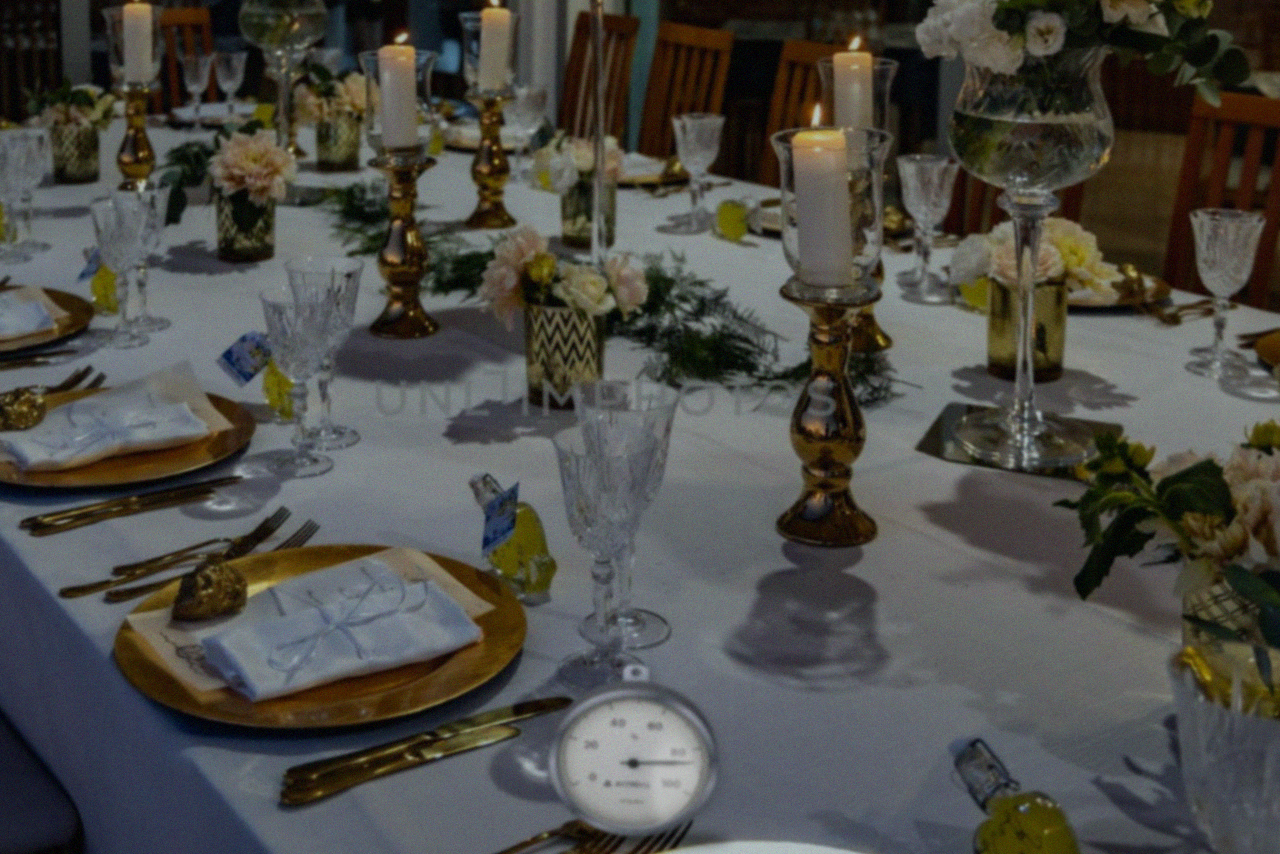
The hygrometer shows 85 %
